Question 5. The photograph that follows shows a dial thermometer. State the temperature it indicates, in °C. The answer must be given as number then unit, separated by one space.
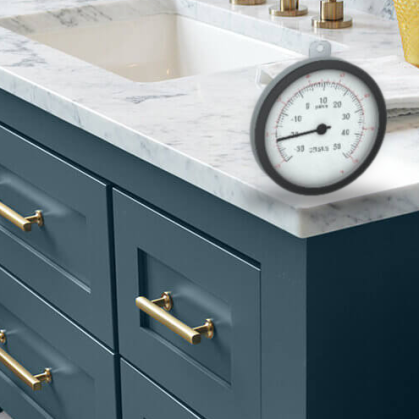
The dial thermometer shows -20 °C
